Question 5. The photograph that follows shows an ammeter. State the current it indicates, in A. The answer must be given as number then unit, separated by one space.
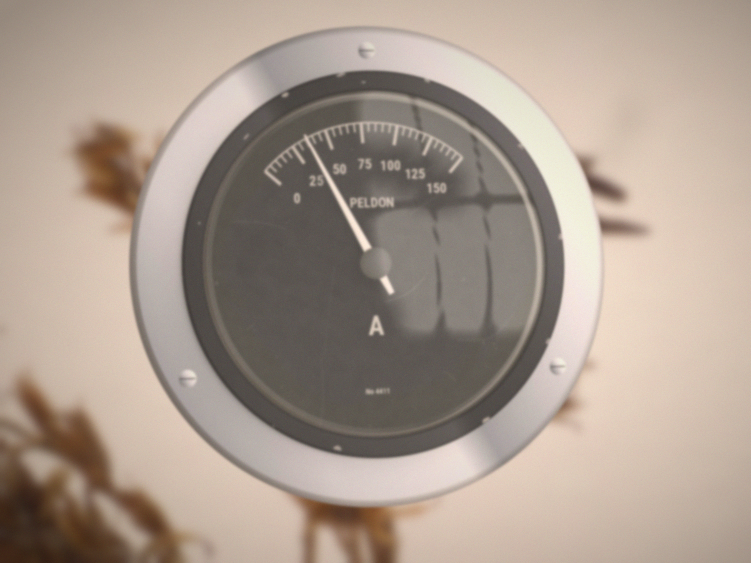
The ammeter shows 35 A
